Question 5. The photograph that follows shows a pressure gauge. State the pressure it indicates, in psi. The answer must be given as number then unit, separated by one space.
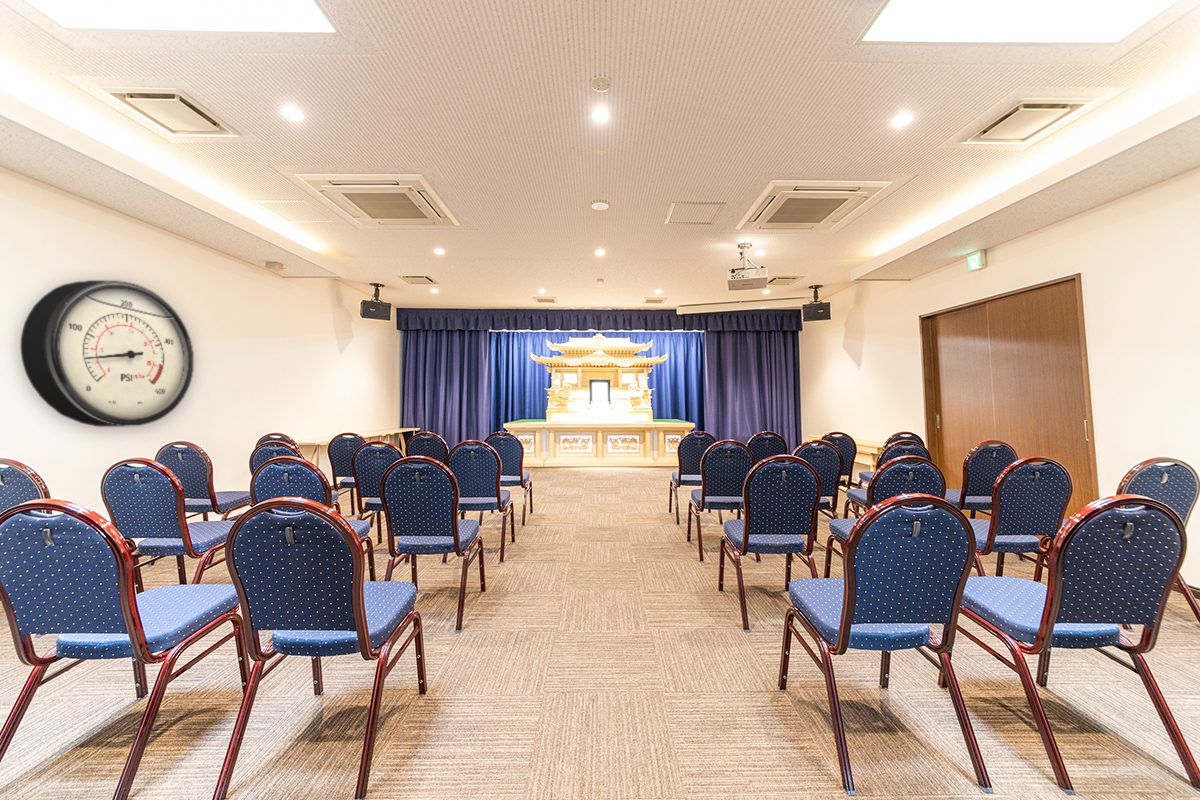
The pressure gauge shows 50 psi
